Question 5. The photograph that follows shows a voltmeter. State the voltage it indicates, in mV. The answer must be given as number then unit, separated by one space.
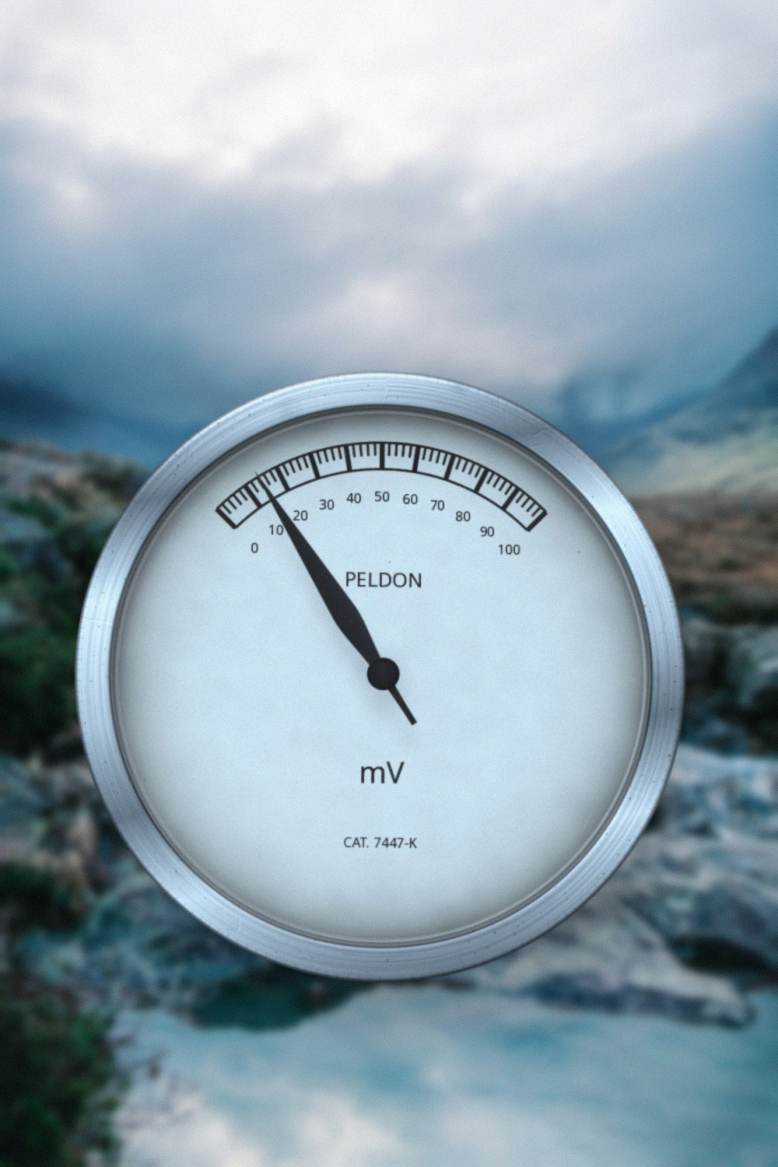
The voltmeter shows 14 mV
